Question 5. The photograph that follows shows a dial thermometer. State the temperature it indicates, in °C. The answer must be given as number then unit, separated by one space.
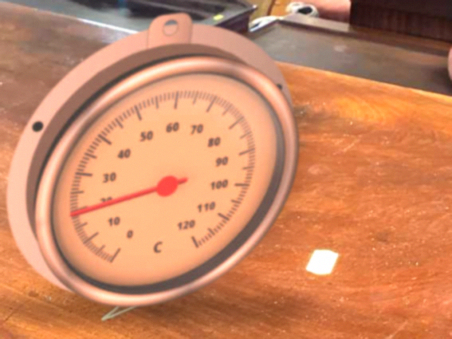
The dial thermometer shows 20 °C
